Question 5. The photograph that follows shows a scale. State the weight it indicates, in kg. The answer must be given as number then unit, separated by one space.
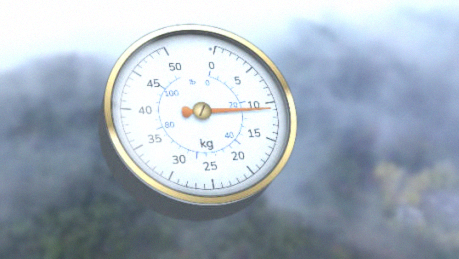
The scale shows 11 kg
